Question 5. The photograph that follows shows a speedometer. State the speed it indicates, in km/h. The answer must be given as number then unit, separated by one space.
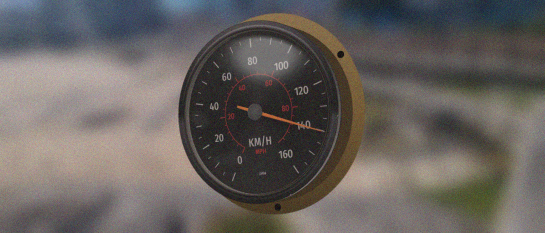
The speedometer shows 140 km/h
